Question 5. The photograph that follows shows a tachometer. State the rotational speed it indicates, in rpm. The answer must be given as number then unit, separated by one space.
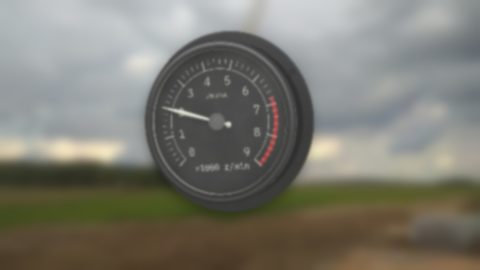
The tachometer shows 2000 rpm
